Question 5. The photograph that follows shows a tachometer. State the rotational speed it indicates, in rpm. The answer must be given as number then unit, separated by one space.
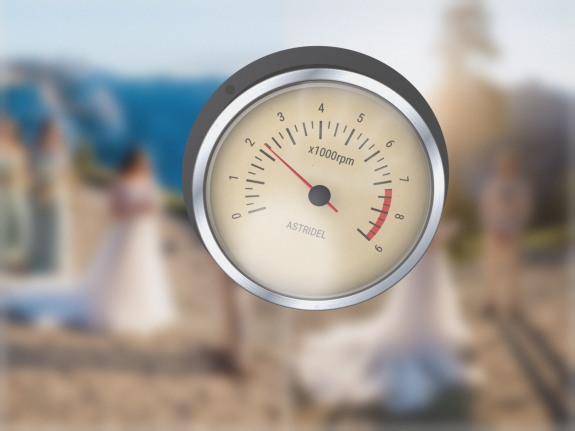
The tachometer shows 2250 rpm
